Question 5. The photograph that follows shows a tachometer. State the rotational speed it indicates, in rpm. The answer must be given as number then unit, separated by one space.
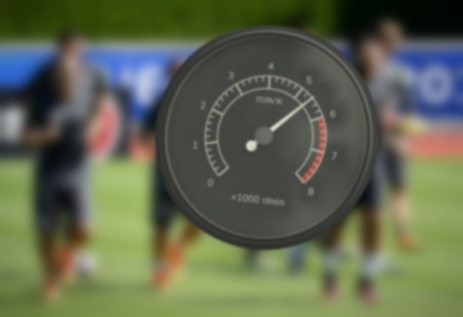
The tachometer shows 5400 rpm
